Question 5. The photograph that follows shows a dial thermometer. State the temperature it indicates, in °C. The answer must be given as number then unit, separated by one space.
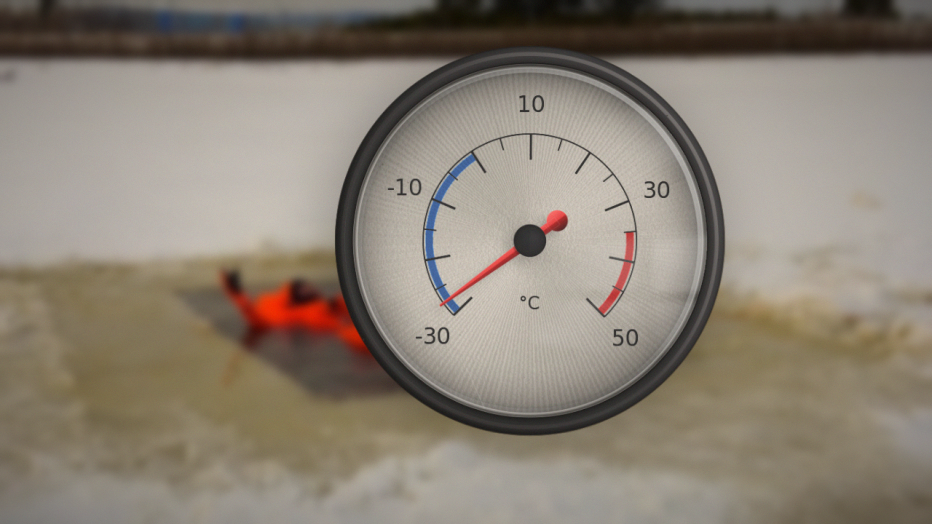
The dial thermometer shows -27.5 °C
